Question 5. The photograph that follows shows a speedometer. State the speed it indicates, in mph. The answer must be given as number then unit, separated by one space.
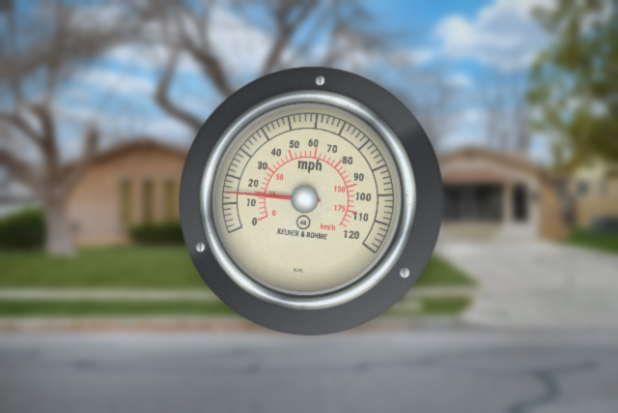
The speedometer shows 14 mph
